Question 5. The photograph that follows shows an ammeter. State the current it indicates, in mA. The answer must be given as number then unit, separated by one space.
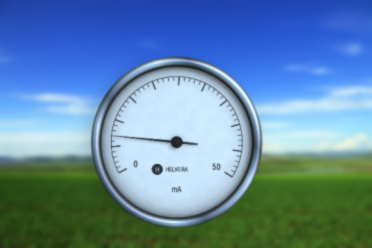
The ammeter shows 7 mA
